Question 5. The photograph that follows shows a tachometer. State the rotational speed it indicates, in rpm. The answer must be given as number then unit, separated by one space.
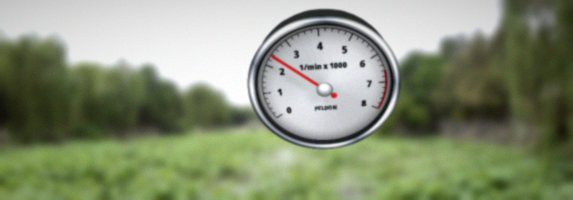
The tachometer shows 2400 rpm
